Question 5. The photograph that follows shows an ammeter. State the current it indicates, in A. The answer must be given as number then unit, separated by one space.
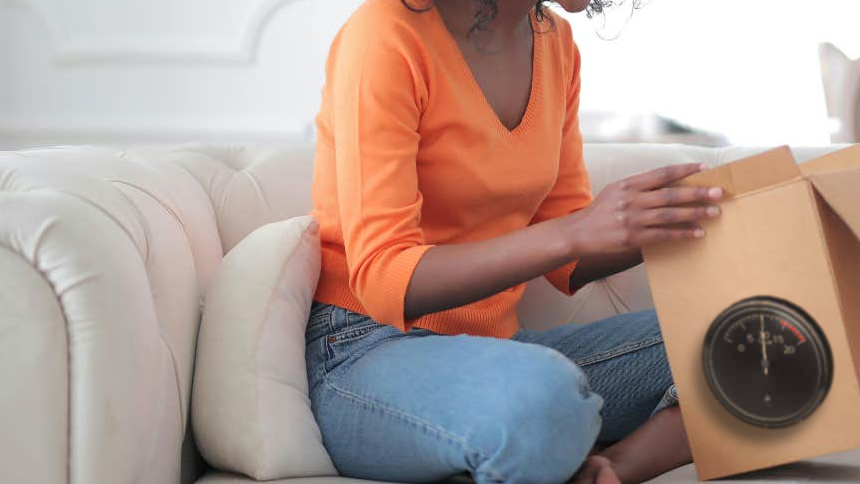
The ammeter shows 10 A
